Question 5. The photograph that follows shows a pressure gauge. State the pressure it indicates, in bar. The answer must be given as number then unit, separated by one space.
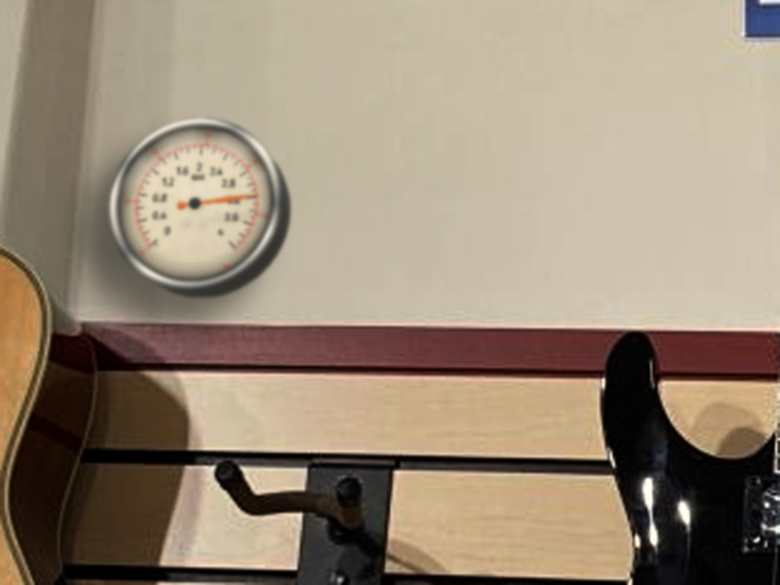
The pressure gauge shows 3.2 bar
